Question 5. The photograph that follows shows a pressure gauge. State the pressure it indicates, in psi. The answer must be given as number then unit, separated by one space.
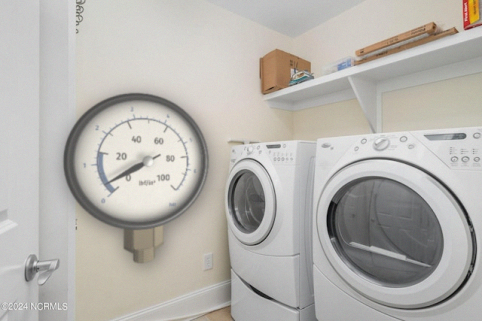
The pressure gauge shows 5 psi
